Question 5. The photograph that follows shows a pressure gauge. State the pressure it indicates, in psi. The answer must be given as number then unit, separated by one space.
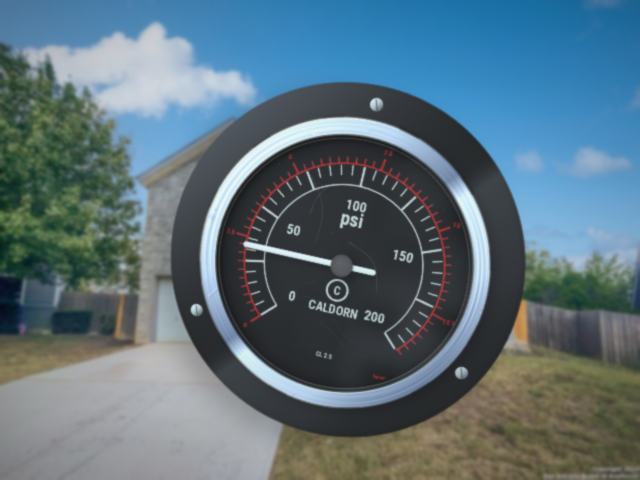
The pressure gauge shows 32.5 psi
